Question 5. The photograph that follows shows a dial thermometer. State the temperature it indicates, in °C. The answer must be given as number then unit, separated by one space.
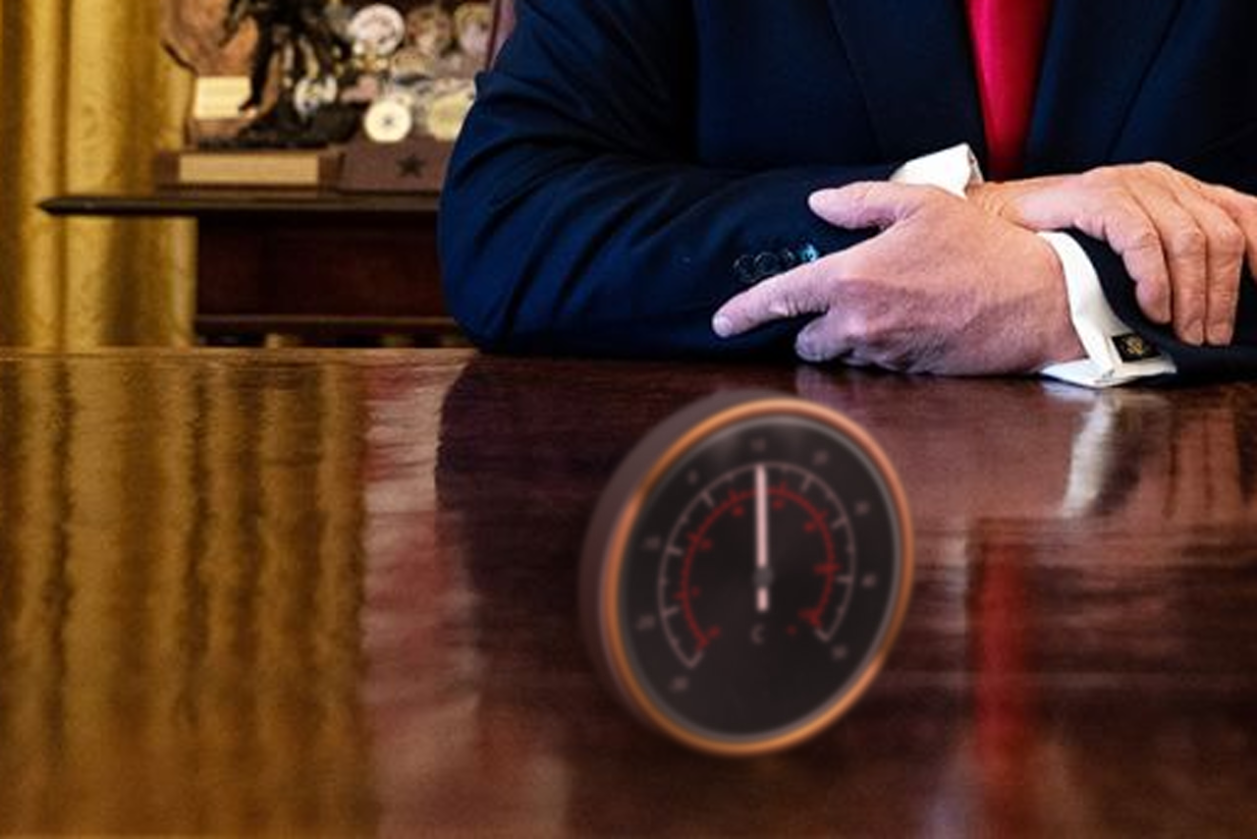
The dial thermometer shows 10 °C
